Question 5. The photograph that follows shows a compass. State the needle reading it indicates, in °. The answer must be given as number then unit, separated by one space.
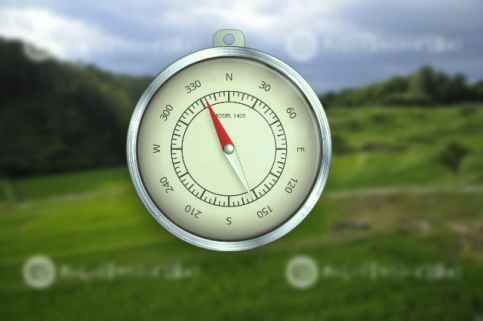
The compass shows 335 °
